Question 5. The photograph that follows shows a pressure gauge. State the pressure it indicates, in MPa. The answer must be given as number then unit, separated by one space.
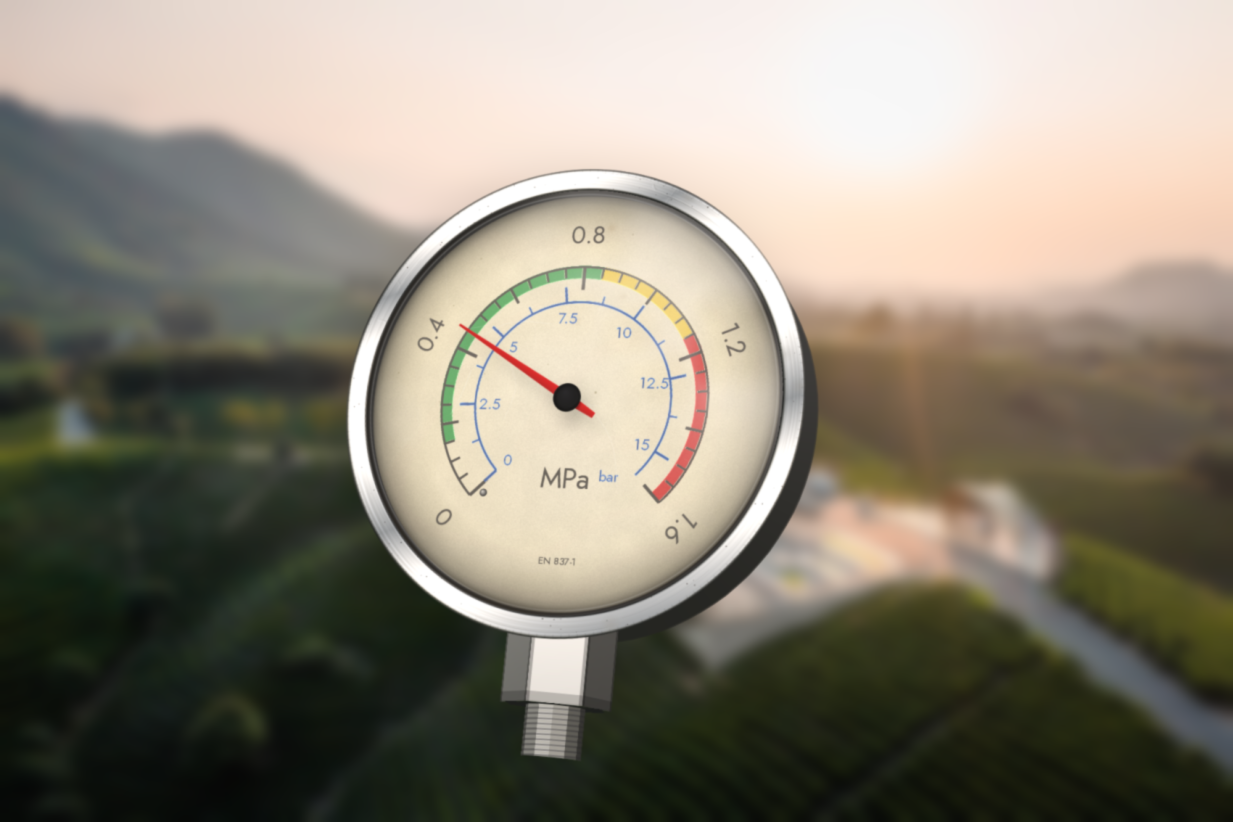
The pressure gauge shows 0.45 MPa
